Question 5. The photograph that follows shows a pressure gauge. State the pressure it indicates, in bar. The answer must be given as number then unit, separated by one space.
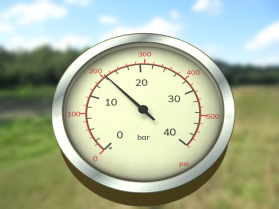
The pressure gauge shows 14 bar
